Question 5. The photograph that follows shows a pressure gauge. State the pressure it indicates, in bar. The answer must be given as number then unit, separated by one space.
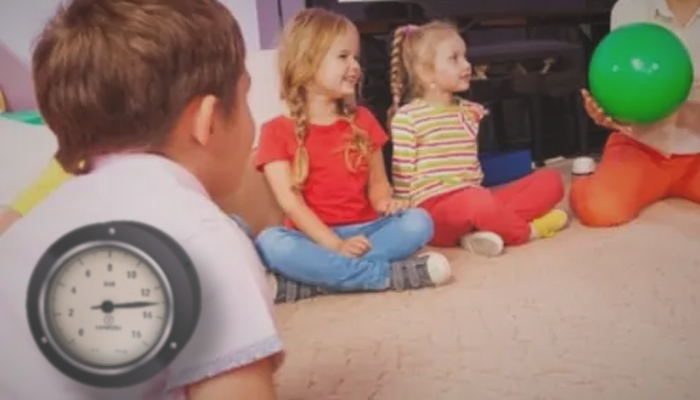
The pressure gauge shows 13 bar
